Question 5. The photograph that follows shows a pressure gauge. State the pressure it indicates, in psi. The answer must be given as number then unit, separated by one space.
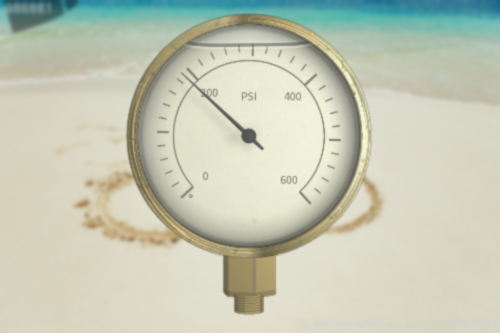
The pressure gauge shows 190 psi
